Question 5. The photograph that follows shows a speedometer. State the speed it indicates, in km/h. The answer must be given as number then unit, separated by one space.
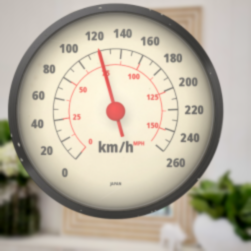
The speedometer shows 120 km/h
